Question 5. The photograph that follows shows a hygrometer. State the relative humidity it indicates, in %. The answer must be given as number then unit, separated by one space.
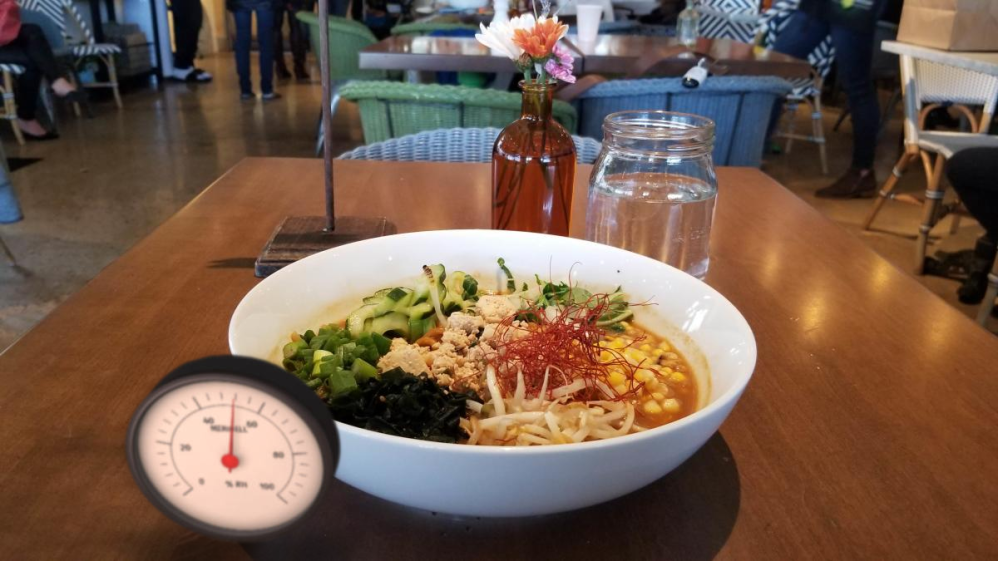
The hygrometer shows 52 %
